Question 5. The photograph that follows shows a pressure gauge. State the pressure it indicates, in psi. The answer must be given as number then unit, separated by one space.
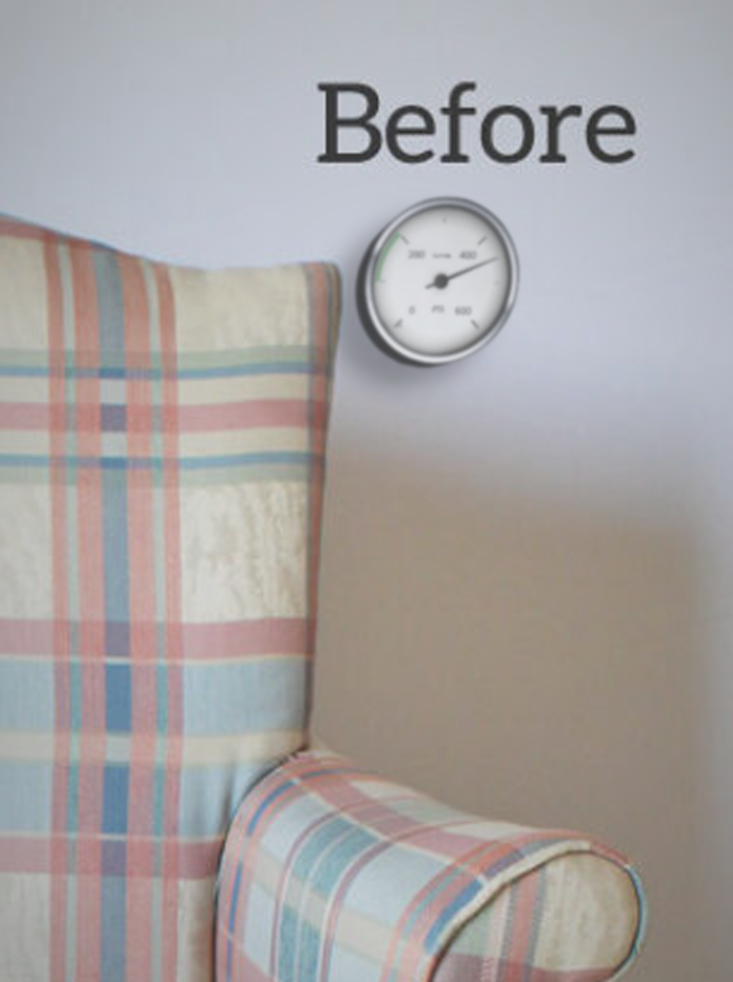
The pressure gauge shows 450 psi
